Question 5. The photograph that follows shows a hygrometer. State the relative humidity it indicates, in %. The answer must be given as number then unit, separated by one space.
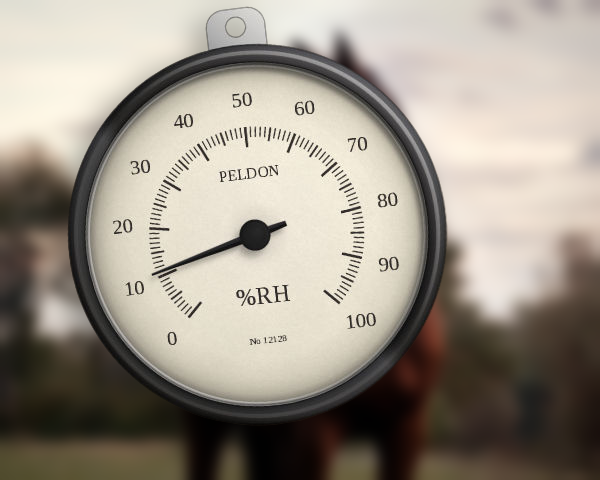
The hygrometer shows 11 %
